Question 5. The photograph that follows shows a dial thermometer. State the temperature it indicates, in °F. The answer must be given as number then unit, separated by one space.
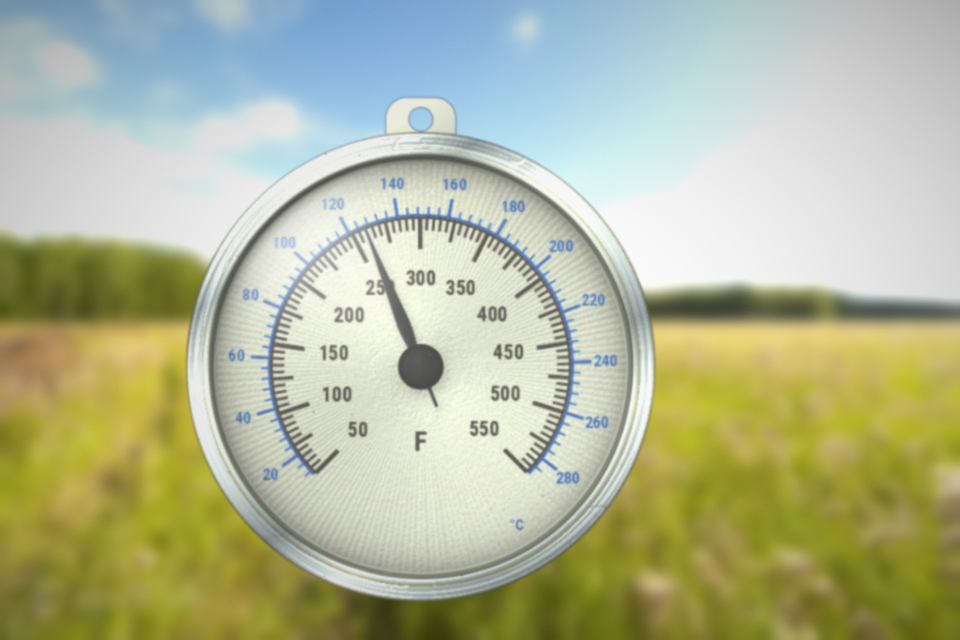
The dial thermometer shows 260 °F
